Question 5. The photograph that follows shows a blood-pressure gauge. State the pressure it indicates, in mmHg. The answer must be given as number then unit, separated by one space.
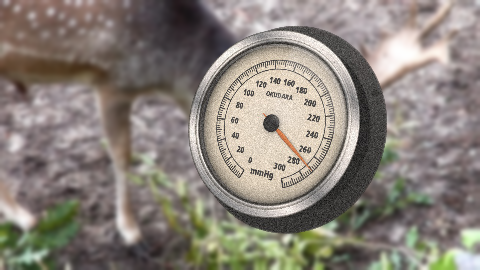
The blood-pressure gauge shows 270 mmHg
